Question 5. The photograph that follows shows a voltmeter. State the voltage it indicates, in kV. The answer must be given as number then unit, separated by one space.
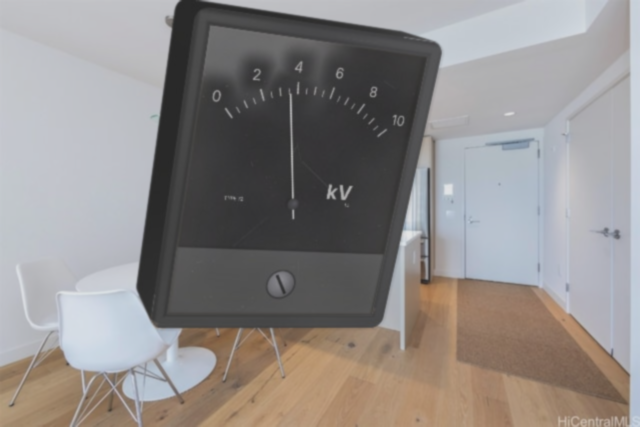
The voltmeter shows 3.5 kV
